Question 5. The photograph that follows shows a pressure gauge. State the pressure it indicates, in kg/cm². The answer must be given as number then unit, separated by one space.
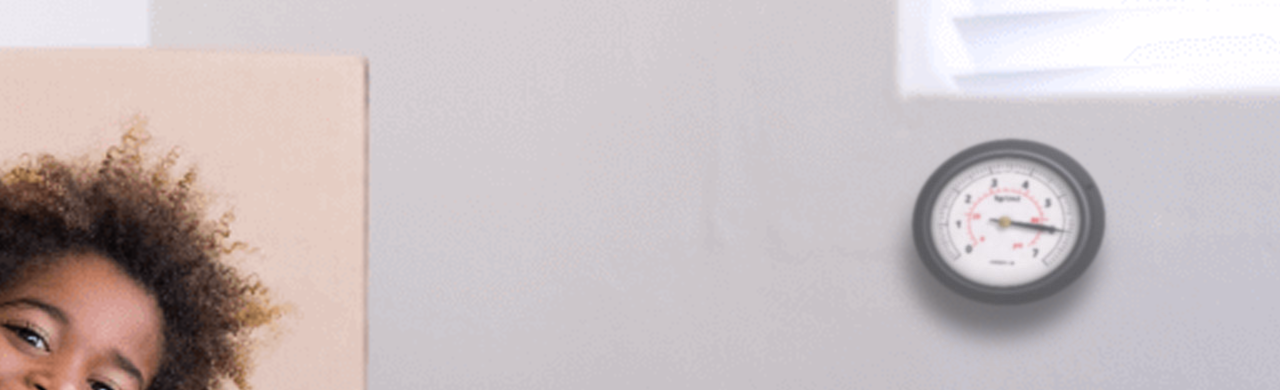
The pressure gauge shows 6 kg/cm²
